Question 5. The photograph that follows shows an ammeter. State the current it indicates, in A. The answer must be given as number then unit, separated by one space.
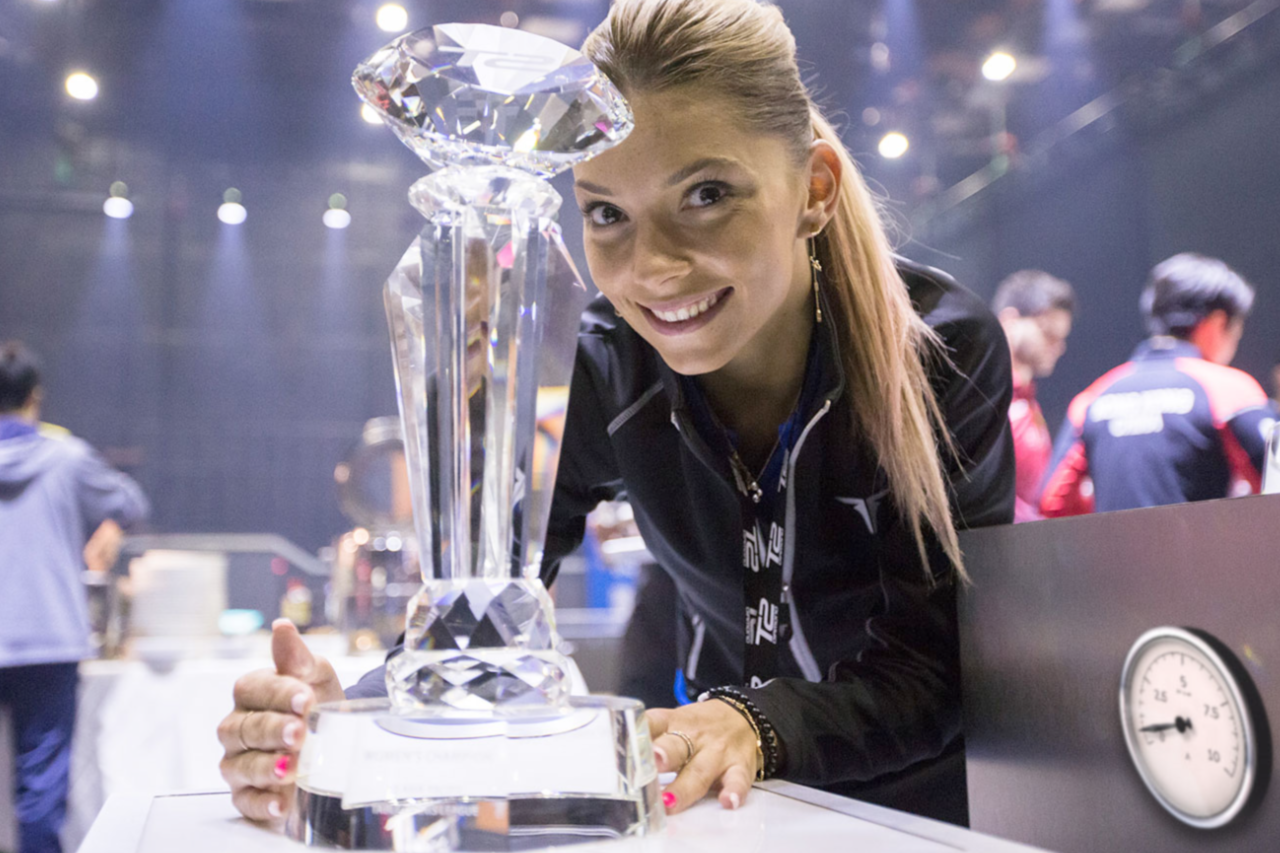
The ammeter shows 0.5 A
